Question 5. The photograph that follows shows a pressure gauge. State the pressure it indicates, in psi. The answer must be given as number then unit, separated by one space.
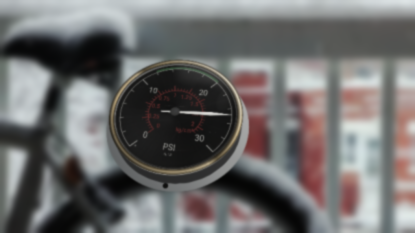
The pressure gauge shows 25 psi
